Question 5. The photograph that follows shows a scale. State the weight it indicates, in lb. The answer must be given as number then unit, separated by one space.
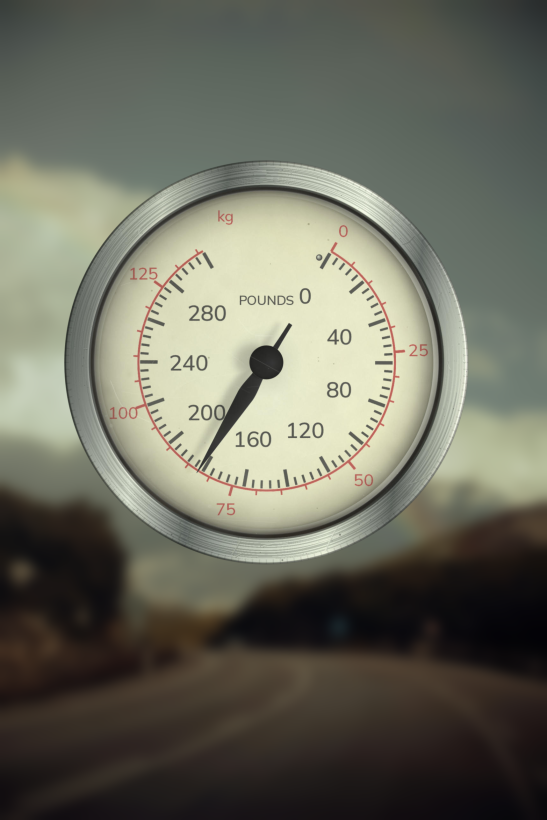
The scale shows 182 lb
